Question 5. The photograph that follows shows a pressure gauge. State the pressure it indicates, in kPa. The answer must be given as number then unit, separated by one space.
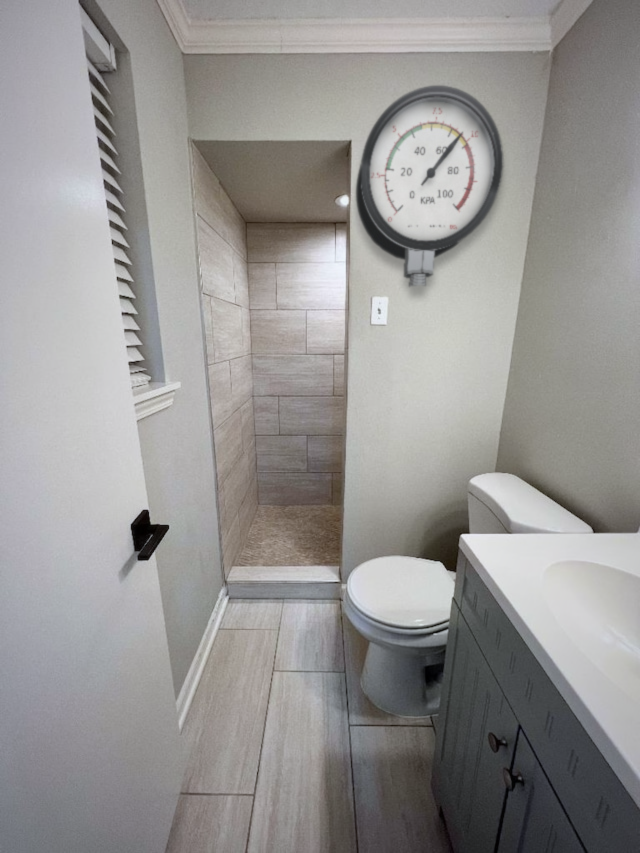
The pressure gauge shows 65 kPa
